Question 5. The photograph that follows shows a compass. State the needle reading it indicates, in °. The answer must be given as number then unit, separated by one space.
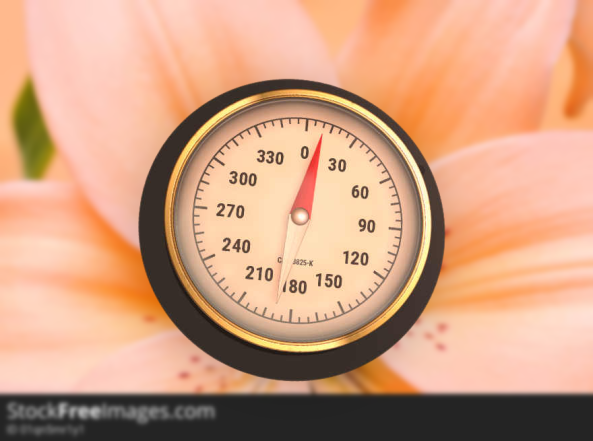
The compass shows 10 °
